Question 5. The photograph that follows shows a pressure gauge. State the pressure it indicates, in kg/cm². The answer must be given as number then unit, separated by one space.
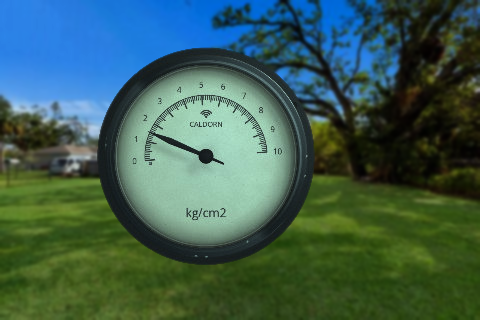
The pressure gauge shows 1.5 kg/cm²
